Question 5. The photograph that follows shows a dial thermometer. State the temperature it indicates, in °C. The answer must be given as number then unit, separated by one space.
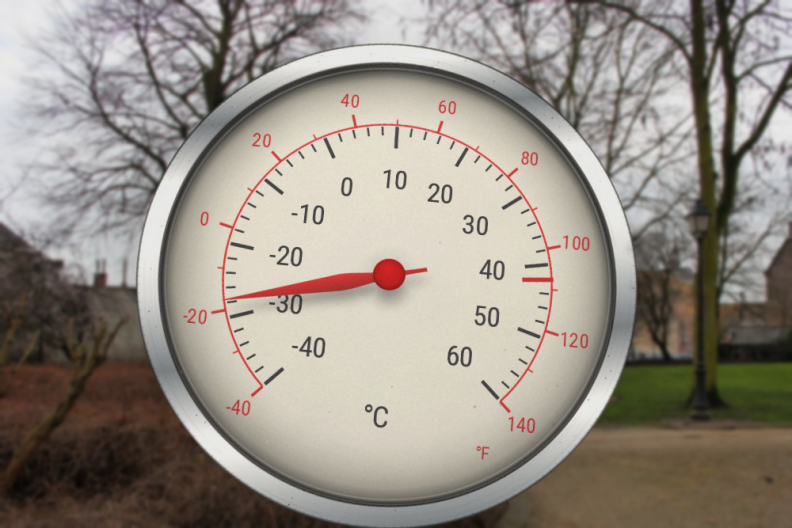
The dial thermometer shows -28 °C
